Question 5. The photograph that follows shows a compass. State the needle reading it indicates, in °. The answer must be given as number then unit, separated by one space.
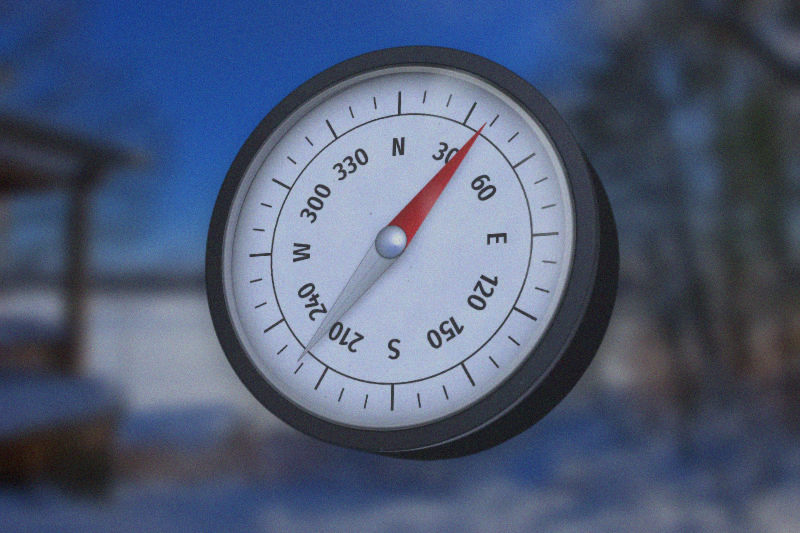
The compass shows 40 °
